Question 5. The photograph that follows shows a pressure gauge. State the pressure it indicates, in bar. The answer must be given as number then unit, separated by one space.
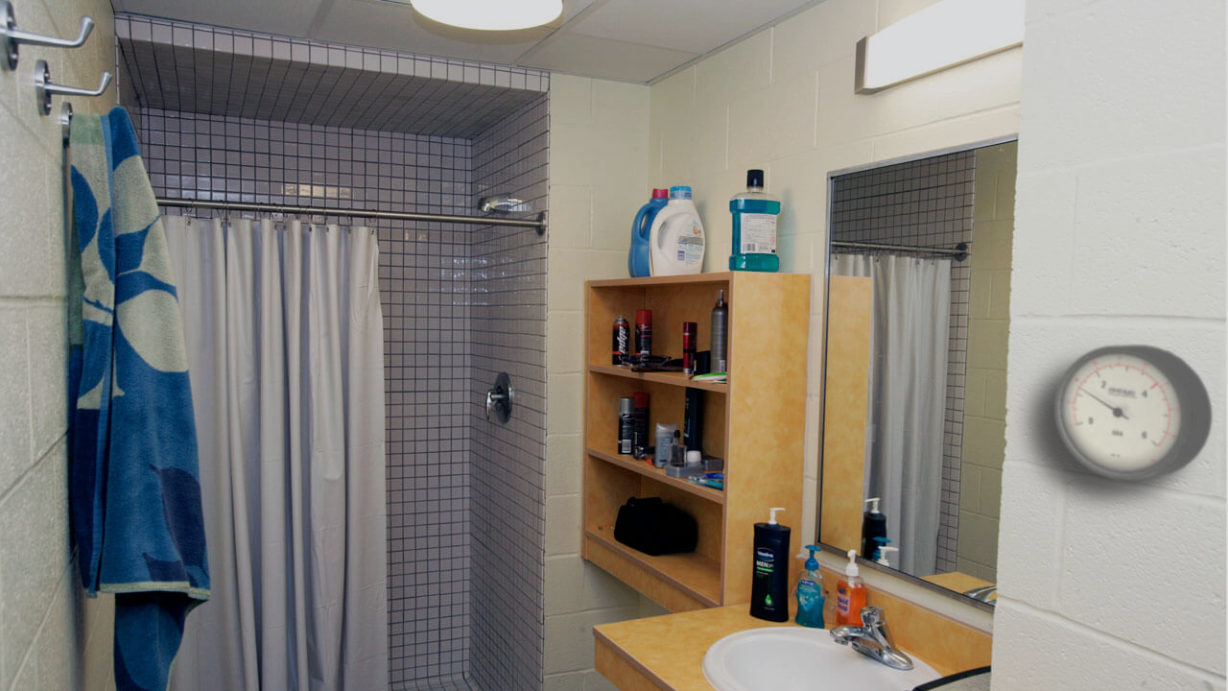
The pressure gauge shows 1.25 bar
